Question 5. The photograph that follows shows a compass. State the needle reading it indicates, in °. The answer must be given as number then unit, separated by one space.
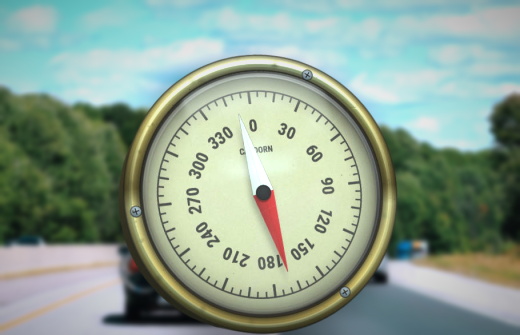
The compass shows 170 °
